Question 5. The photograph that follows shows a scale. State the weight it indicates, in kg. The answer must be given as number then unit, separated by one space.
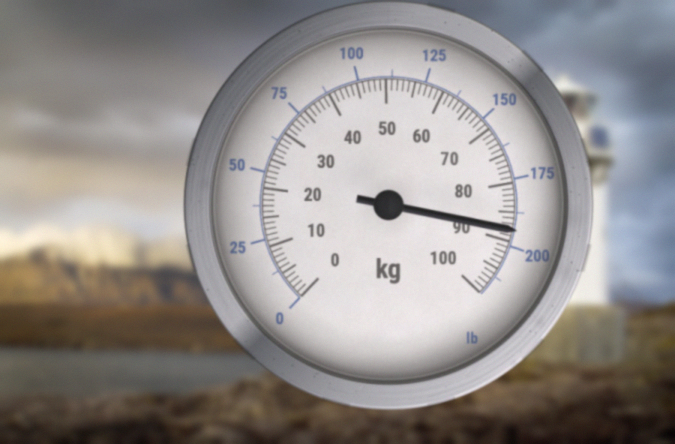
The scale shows 88 kg
